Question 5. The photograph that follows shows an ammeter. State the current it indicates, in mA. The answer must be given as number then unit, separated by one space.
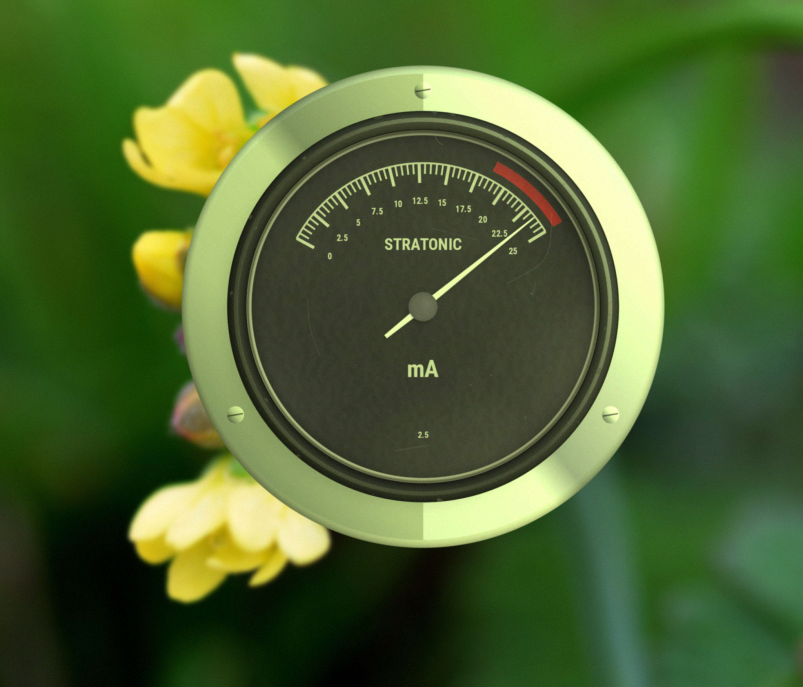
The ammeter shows 23.5 mA
